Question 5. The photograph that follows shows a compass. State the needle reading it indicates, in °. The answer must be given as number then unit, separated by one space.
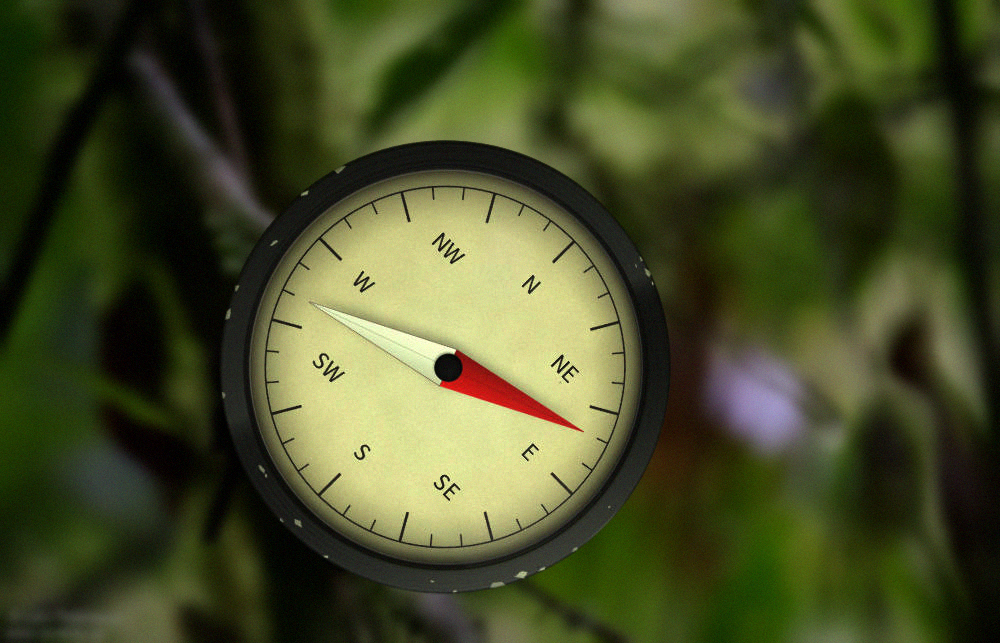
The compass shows 70 °
